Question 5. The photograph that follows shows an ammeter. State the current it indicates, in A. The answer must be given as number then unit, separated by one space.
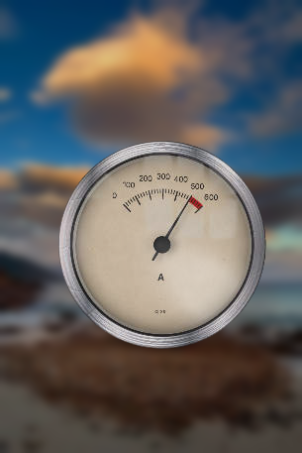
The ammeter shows 500 A
